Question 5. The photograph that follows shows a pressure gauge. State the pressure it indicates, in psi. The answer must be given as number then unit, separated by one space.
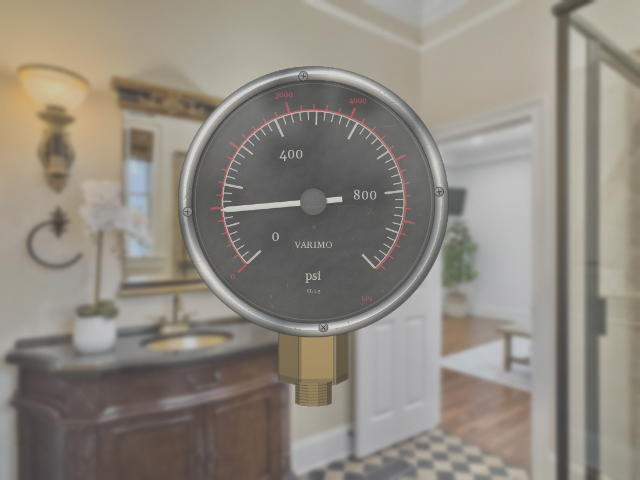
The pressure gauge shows 140 psi
